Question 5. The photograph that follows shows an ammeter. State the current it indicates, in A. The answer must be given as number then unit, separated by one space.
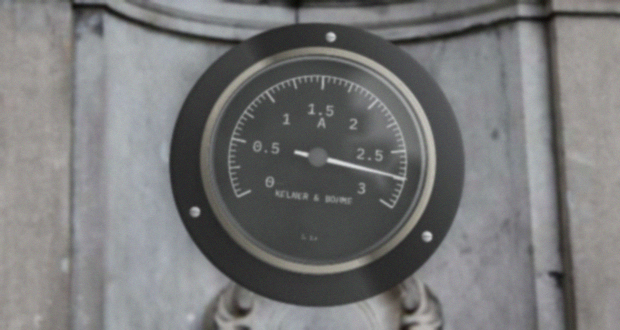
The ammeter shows 2.75 A
